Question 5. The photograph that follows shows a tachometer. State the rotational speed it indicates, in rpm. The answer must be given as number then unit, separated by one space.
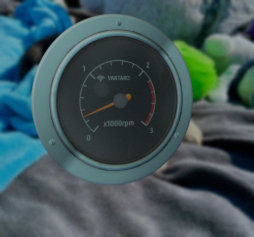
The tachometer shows 300 rpm
